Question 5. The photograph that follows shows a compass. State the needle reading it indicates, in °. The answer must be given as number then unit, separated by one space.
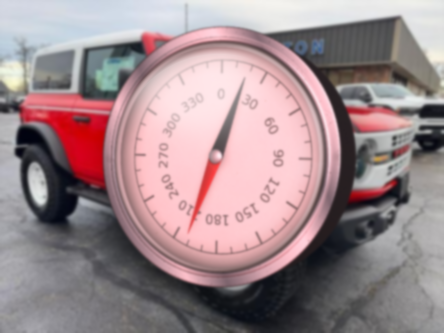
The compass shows 200 °
